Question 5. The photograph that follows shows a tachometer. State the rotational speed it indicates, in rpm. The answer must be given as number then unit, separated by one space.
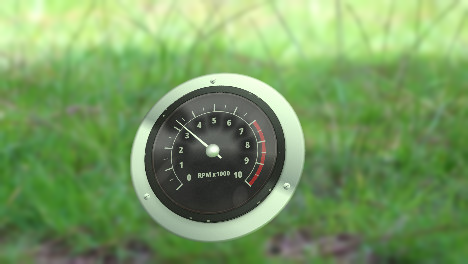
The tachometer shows 3250 rpm
